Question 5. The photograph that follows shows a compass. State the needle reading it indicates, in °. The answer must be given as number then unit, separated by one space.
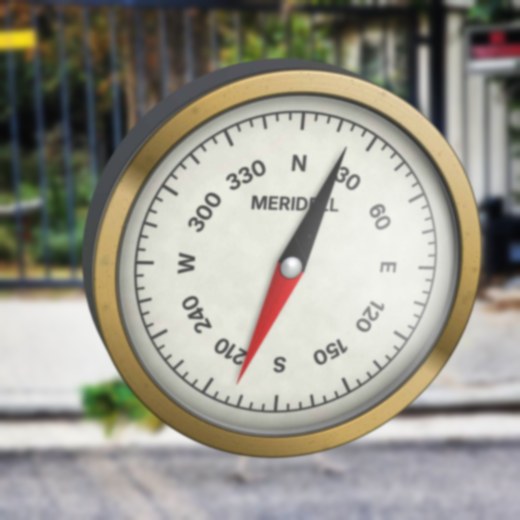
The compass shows 200 °
